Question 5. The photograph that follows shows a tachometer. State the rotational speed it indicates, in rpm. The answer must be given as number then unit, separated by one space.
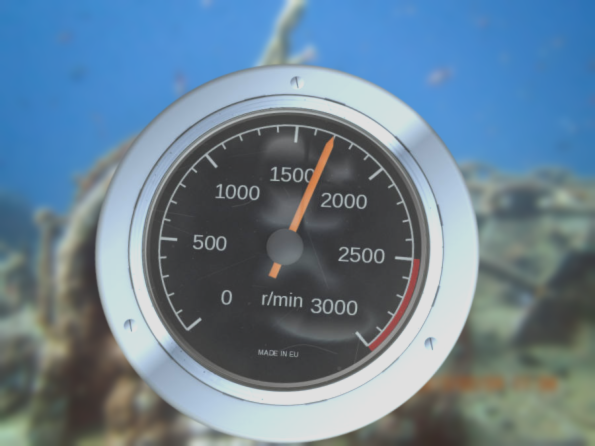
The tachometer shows 1700 rpm
